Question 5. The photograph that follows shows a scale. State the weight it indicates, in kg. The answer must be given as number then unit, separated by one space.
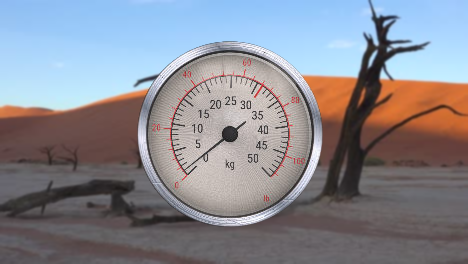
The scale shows 1 kg
